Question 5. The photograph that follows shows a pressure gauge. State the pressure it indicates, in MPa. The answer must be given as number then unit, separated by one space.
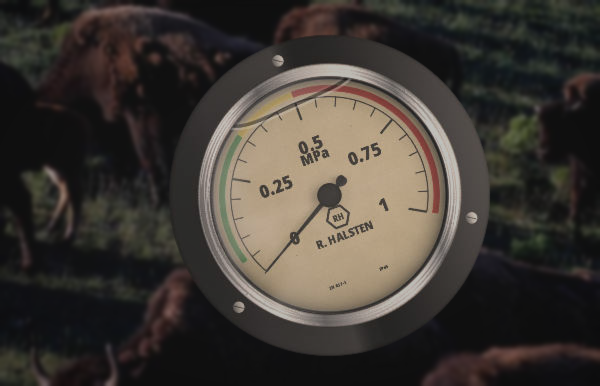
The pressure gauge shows 0 MPa
